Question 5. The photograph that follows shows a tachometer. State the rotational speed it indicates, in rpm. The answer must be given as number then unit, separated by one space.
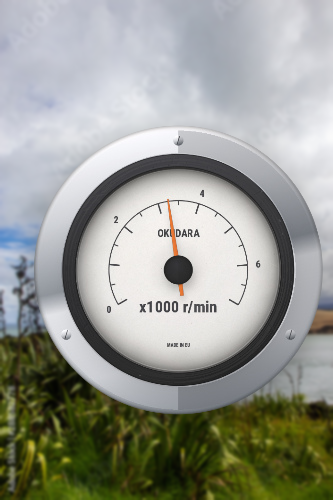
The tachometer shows 3250 rpm
